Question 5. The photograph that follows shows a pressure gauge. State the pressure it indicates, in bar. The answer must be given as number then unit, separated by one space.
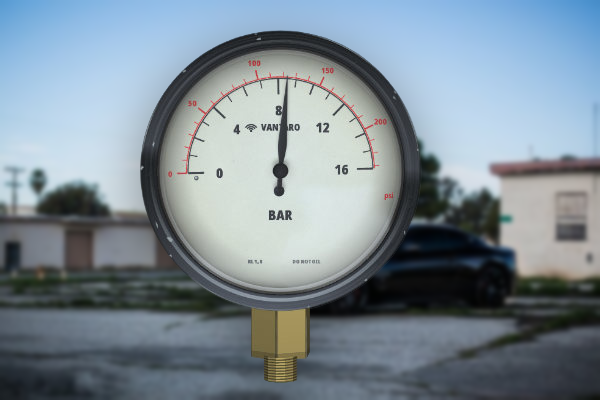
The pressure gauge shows 8.5 bar
